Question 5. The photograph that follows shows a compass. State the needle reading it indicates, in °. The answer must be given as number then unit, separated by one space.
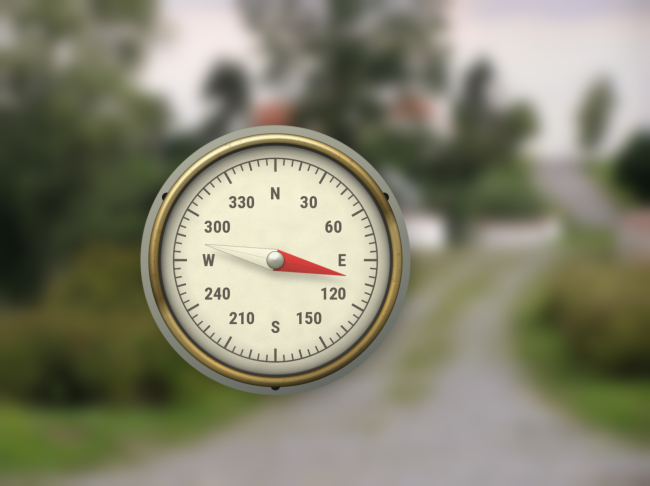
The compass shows 102.5 °
